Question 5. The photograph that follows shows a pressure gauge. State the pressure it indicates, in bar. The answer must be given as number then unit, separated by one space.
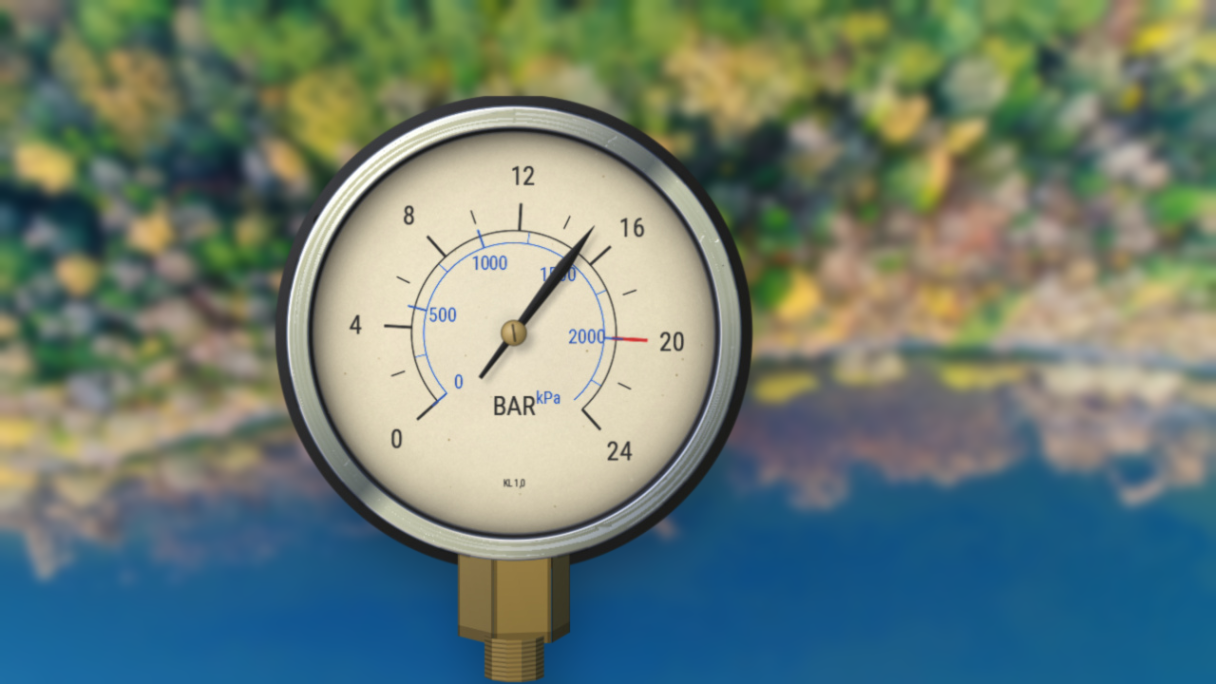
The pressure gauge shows 15 bar
